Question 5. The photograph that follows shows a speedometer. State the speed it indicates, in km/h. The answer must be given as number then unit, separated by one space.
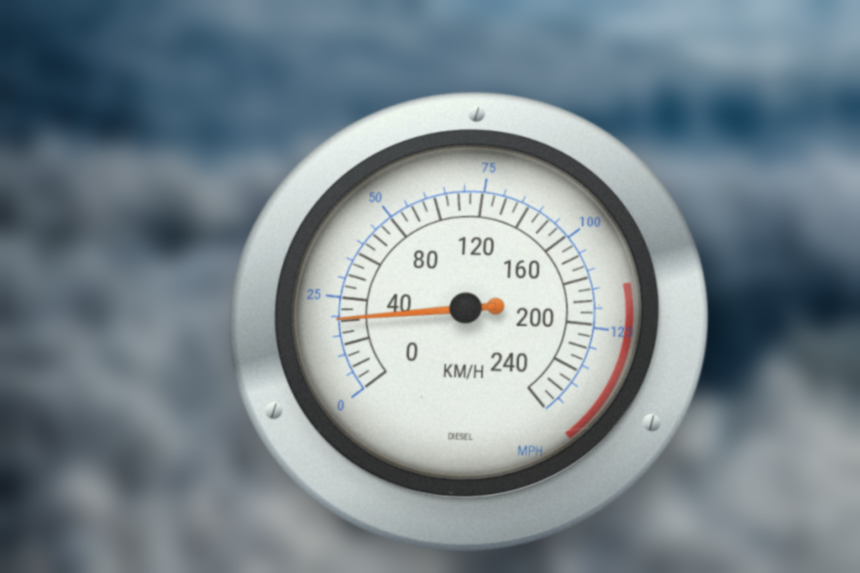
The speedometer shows 30 km/h
